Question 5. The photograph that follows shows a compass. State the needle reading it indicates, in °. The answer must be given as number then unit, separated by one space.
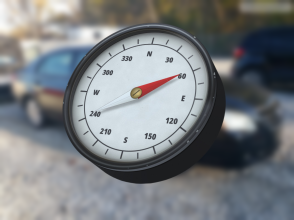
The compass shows 60 °
